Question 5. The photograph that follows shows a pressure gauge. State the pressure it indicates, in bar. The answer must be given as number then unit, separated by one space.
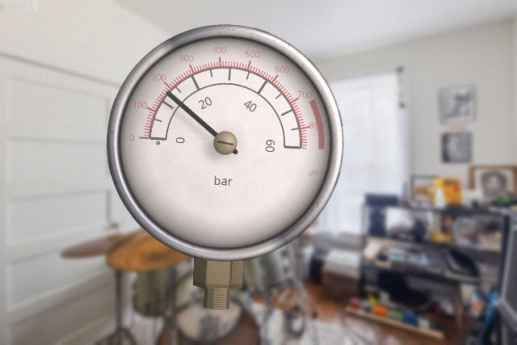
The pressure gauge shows 12.5 bar
